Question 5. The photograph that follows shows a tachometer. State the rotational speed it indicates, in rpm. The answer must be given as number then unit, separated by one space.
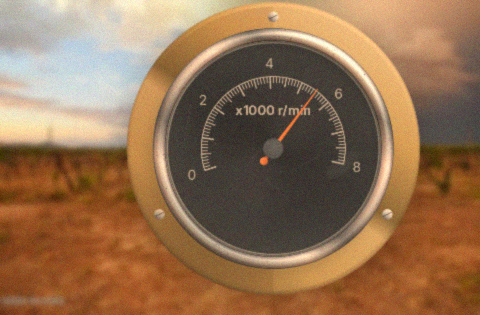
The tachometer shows 5500 rpm
